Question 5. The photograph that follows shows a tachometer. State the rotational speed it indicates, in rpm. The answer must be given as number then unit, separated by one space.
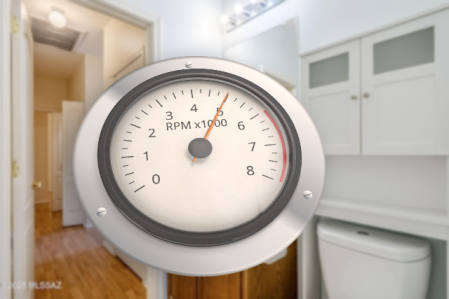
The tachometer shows 5000 rpm
